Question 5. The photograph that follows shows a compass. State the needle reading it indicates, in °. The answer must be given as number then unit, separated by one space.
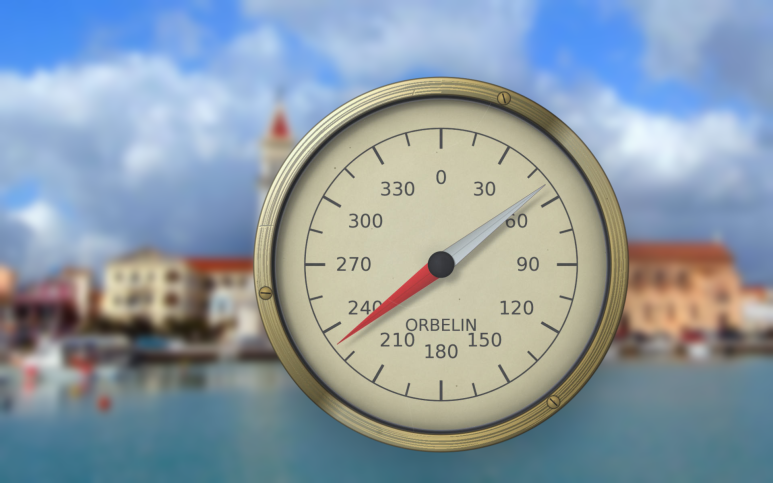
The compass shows 232.5 °
